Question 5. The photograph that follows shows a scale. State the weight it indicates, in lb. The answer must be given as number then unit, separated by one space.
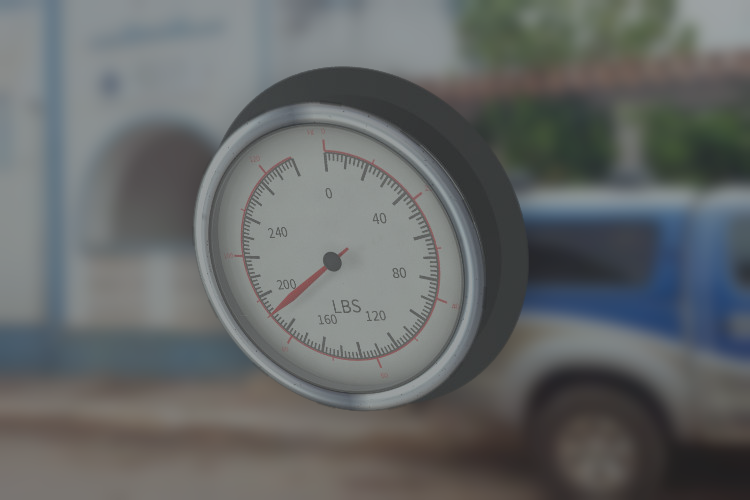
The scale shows 190 lb
